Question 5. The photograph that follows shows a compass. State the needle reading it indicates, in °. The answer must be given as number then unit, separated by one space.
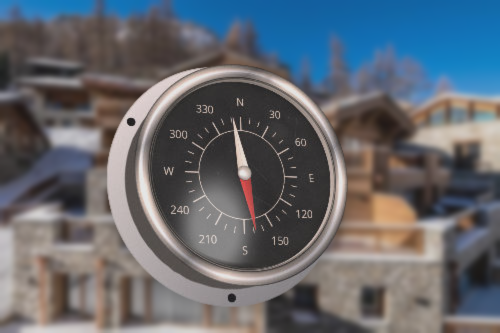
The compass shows 170 °
